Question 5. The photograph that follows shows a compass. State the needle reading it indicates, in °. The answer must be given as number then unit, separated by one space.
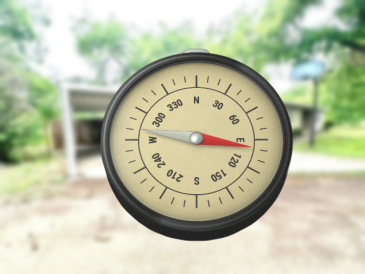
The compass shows 100 °
